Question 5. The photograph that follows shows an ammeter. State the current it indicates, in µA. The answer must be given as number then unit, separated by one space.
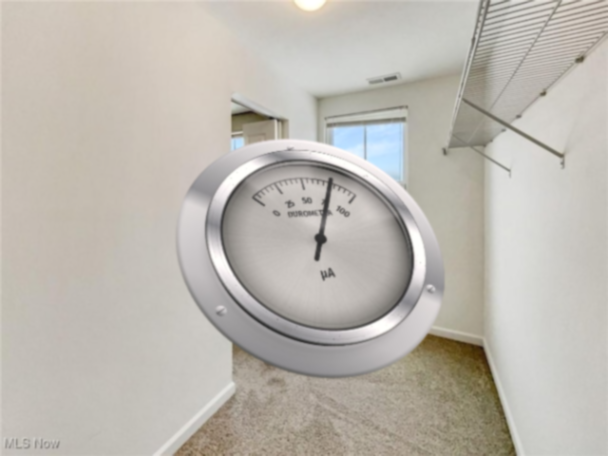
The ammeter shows 75 µA
